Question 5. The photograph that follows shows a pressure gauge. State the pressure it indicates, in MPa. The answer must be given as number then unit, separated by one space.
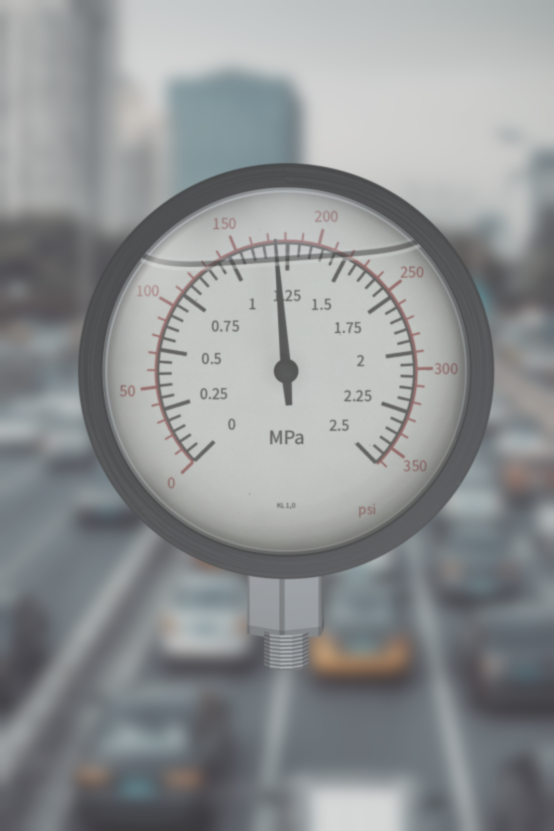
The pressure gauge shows 1.2 MPa
